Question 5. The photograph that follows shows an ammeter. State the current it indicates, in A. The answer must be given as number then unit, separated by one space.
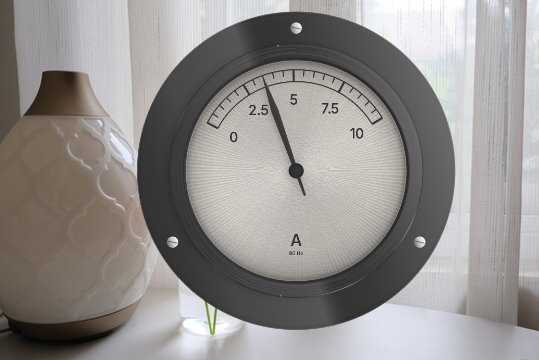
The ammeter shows 3.5 A
